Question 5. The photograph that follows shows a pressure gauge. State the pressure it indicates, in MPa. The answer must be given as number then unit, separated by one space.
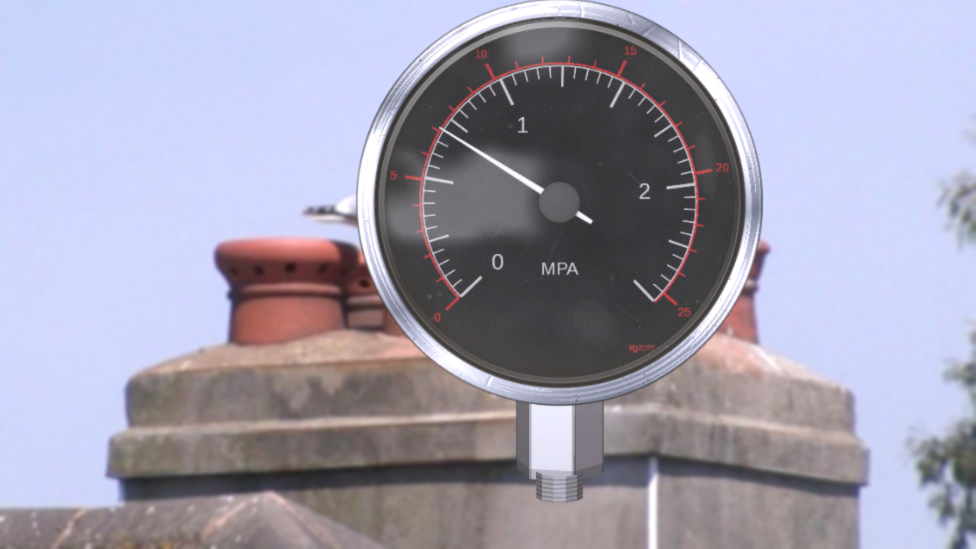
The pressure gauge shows 0.7 MPa
